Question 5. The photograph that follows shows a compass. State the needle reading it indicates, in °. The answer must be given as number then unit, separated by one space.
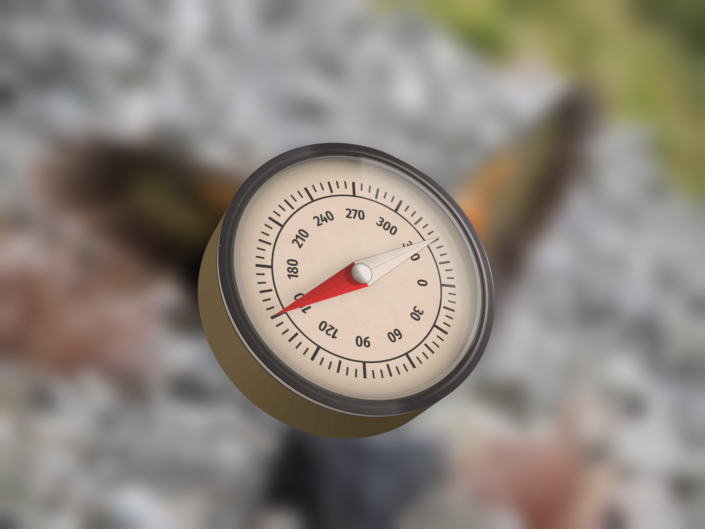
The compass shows 150 °
